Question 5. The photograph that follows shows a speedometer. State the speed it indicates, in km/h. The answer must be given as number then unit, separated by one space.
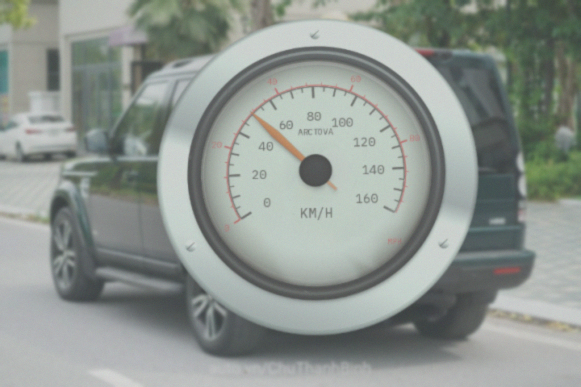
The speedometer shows 50 km/h
